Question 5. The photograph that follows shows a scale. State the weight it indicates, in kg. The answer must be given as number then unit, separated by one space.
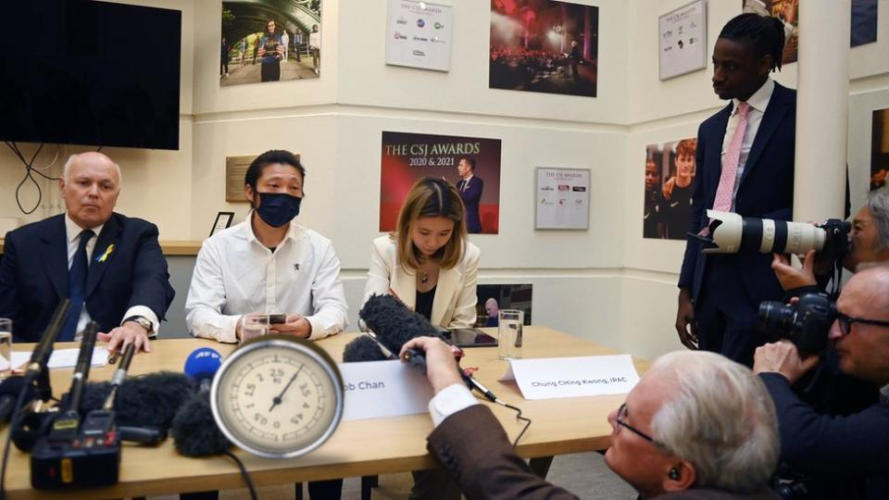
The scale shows 3 kg
